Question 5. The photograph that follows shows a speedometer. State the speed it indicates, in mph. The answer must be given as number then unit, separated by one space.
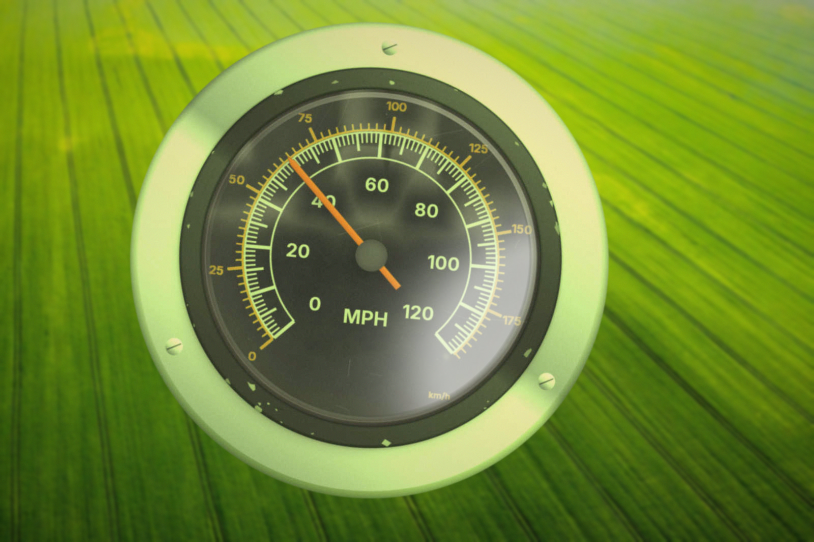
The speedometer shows 40 mph
